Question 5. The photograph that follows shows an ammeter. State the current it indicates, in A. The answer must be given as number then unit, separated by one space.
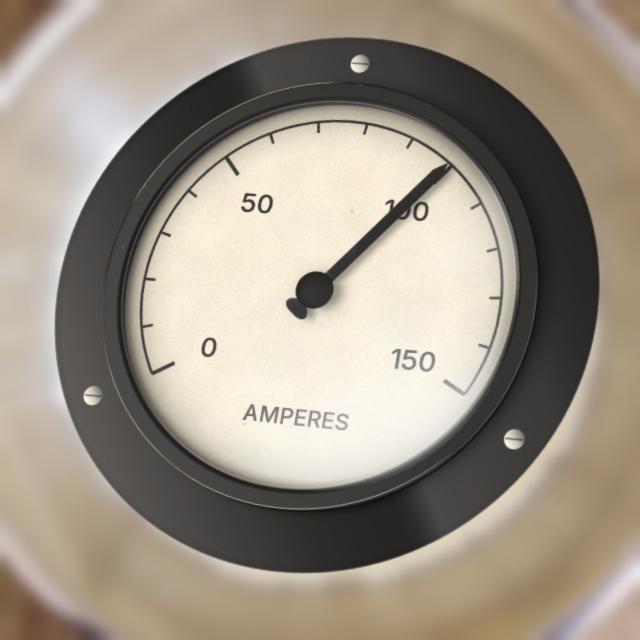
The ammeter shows 100 A
